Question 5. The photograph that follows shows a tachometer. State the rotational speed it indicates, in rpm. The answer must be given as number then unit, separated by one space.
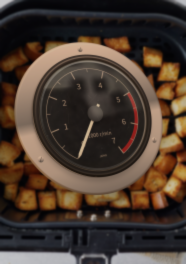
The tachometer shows 0 rpm
